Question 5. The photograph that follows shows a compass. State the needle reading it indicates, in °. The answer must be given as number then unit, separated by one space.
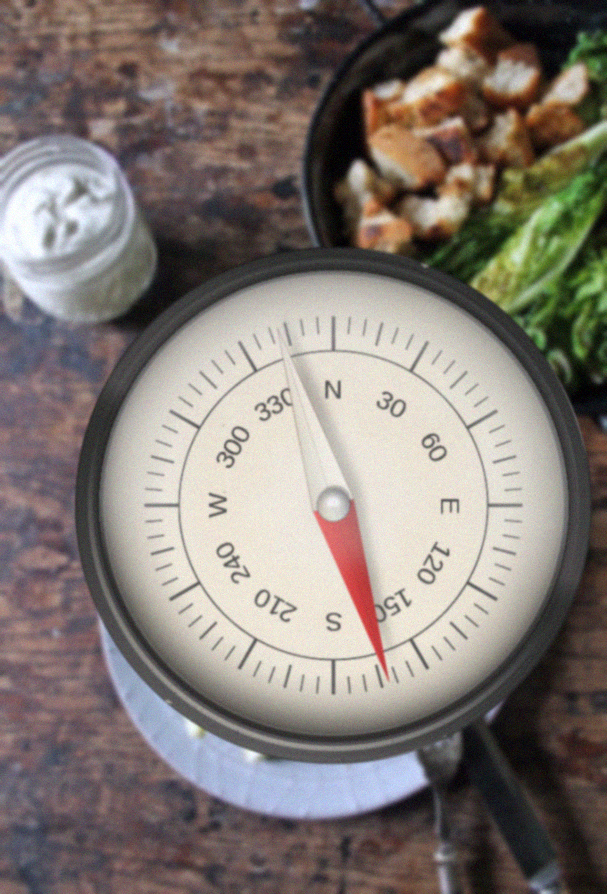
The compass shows 162.5 °
